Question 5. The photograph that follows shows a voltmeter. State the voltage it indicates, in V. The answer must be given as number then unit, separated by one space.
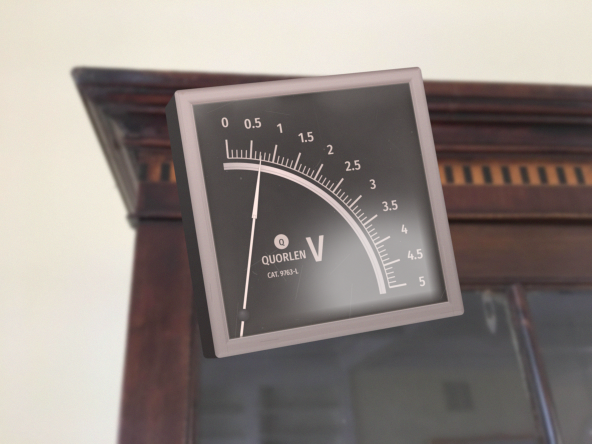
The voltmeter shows 0.7 V
